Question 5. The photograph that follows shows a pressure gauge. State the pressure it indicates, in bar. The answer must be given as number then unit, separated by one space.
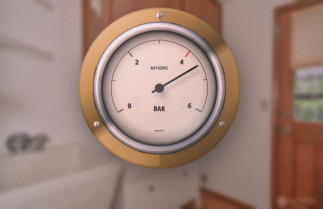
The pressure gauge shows 4.5 bar
